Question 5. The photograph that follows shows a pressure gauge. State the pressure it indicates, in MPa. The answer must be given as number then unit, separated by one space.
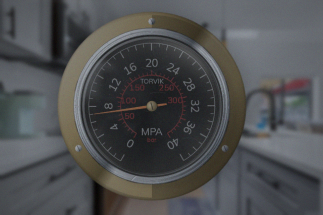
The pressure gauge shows 7 MPa
